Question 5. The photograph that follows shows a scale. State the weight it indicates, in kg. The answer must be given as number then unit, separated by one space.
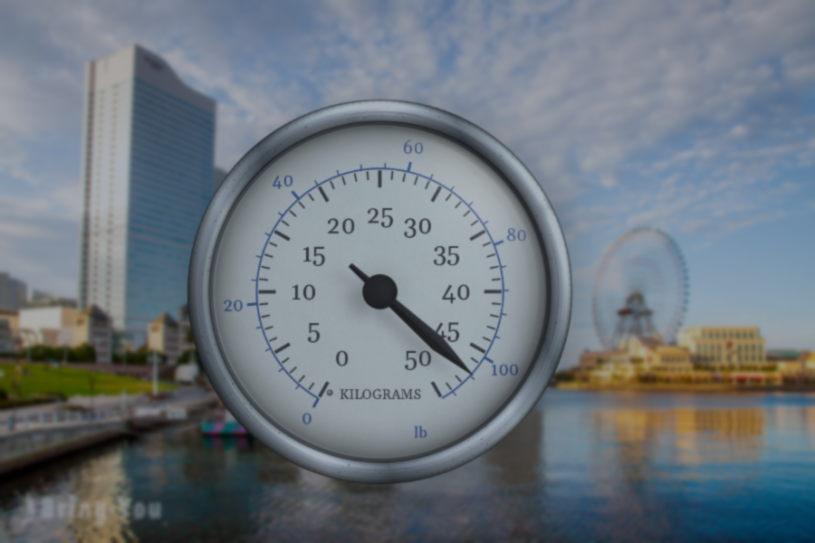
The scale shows 47 kg
